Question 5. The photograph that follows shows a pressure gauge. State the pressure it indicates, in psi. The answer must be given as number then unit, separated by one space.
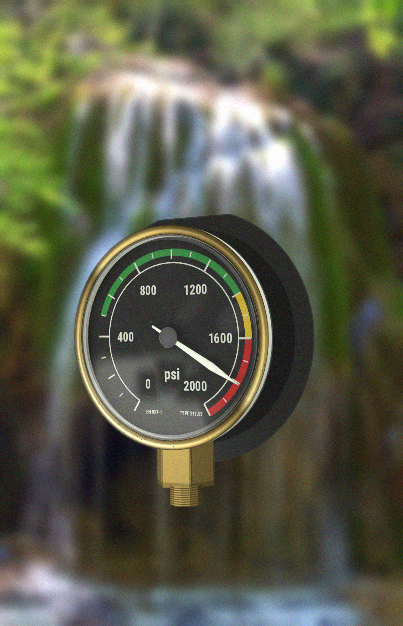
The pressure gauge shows 1800 psi
